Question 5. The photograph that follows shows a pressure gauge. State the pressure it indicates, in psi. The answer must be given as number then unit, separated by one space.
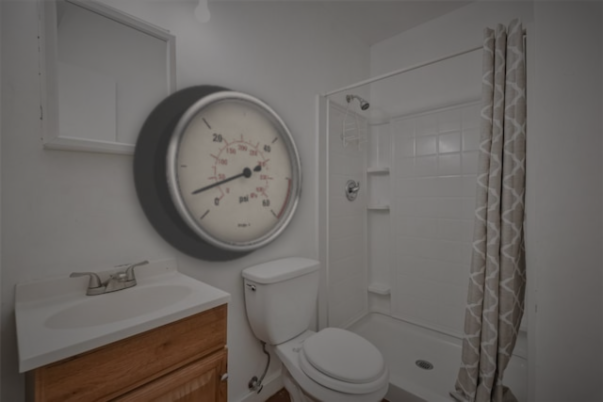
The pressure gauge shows 5 psi
